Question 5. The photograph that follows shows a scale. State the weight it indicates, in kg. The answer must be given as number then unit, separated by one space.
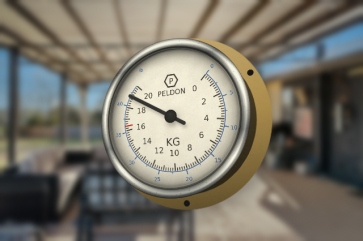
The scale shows 19 kg
